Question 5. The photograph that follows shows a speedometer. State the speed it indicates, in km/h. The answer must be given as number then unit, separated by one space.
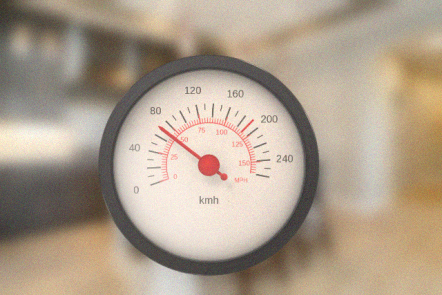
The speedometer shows 70 km/h
